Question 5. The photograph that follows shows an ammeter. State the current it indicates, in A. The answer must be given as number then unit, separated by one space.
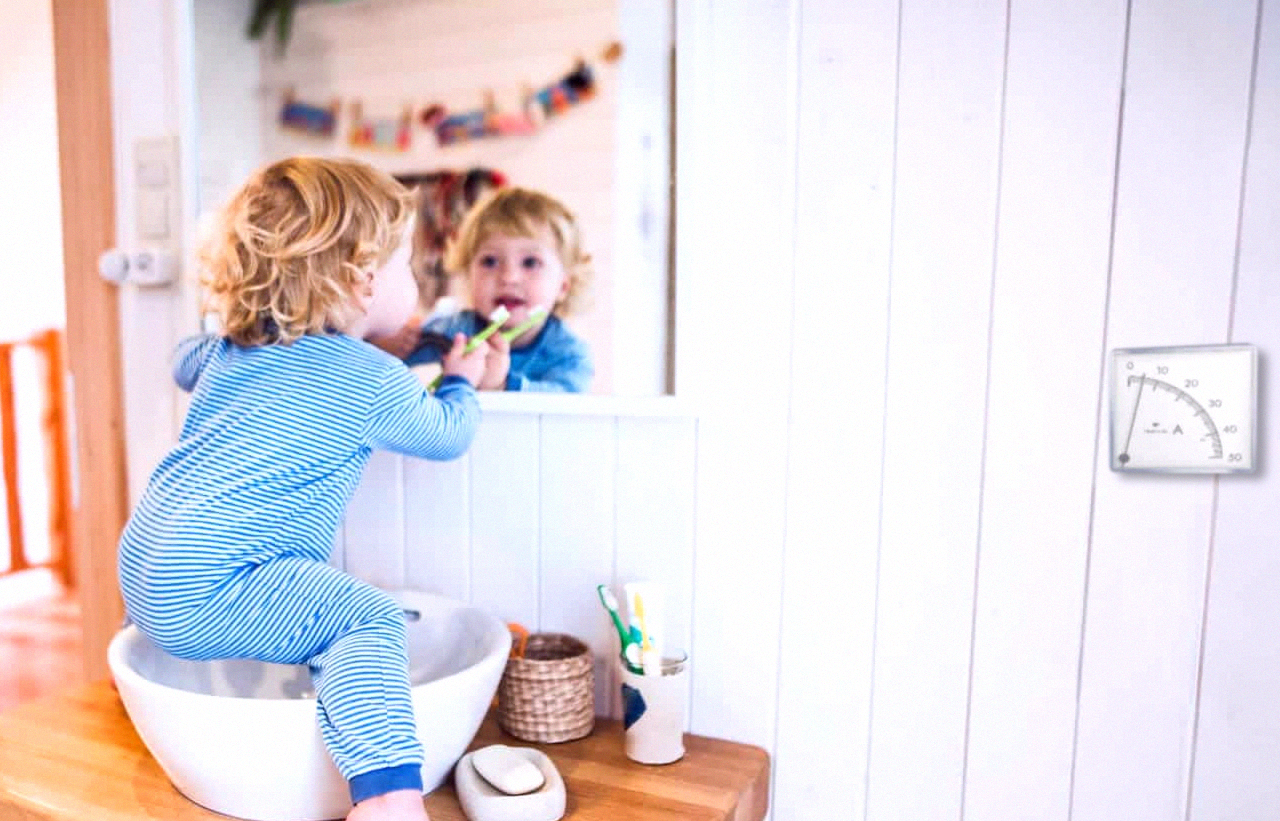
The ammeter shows 5 A
